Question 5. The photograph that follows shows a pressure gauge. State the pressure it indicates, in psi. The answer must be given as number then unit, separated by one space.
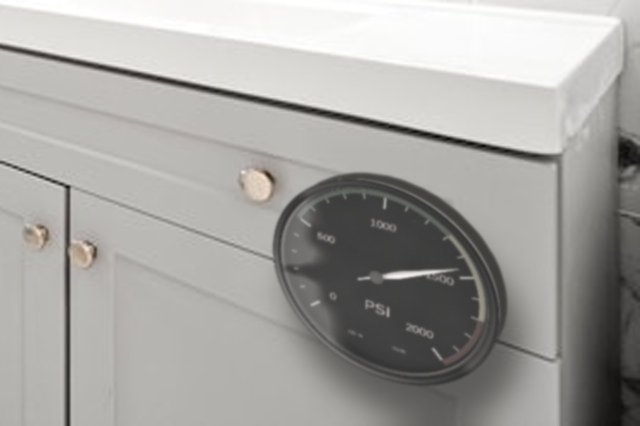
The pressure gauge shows 1450 psi
